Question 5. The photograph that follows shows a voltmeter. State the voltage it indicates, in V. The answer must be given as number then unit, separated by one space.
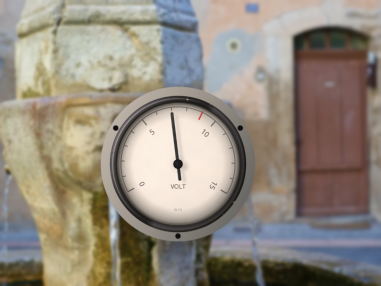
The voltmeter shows 7 V
